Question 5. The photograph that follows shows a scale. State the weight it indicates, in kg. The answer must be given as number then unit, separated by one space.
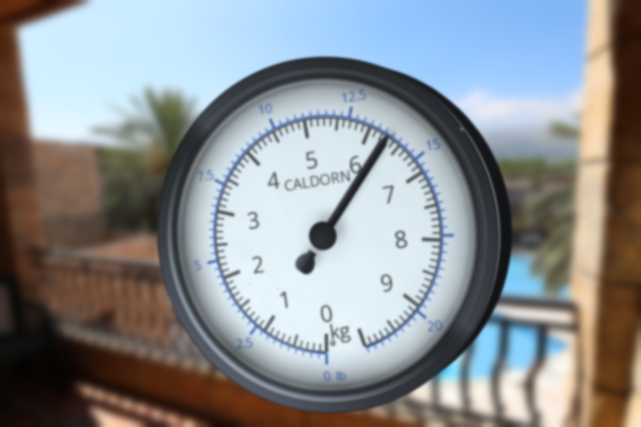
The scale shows 6.3 kg
